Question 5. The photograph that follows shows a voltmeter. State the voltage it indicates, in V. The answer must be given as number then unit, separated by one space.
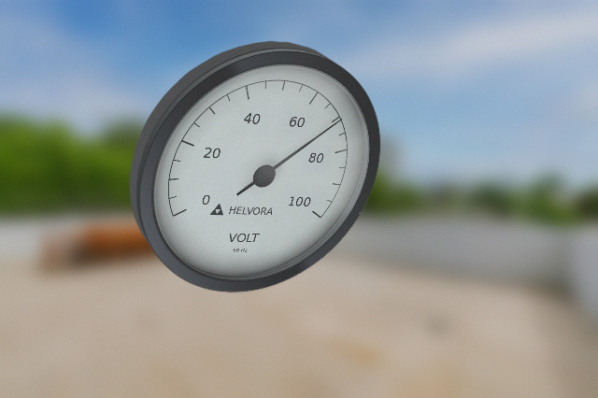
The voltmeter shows 70 V
